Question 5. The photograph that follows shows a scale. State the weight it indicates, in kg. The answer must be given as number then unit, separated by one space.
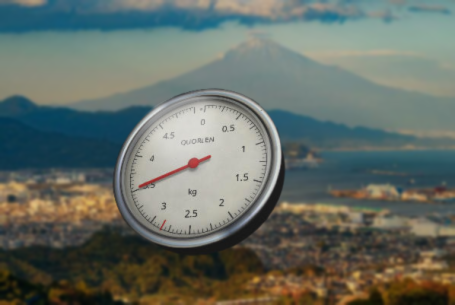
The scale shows 3.5 kg
